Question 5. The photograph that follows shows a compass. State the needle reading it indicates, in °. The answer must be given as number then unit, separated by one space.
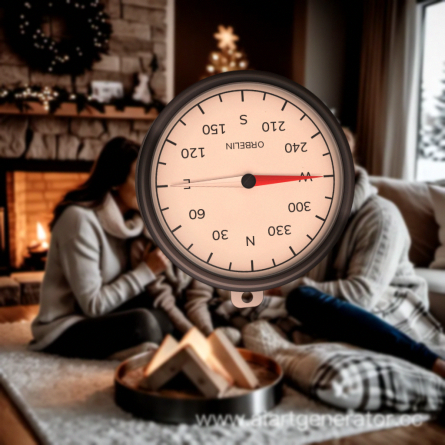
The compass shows 270 °
